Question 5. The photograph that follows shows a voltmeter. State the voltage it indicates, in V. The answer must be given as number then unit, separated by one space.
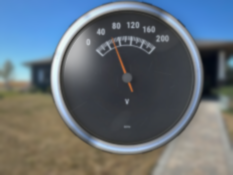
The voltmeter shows 60 V
